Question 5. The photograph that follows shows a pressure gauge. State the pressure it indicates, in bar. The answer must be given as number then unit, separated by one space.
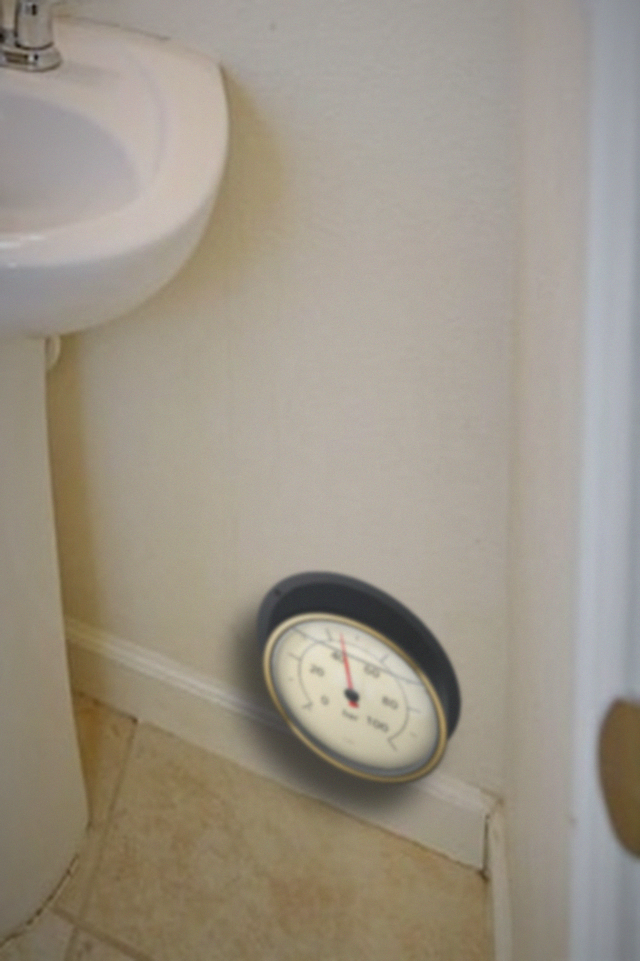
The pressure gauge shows 45 bar
